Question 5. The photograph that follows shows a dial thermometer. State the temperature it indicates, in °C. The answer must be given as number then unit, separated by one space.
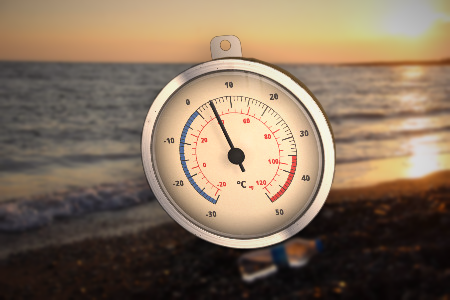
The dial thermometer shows 5 °C
